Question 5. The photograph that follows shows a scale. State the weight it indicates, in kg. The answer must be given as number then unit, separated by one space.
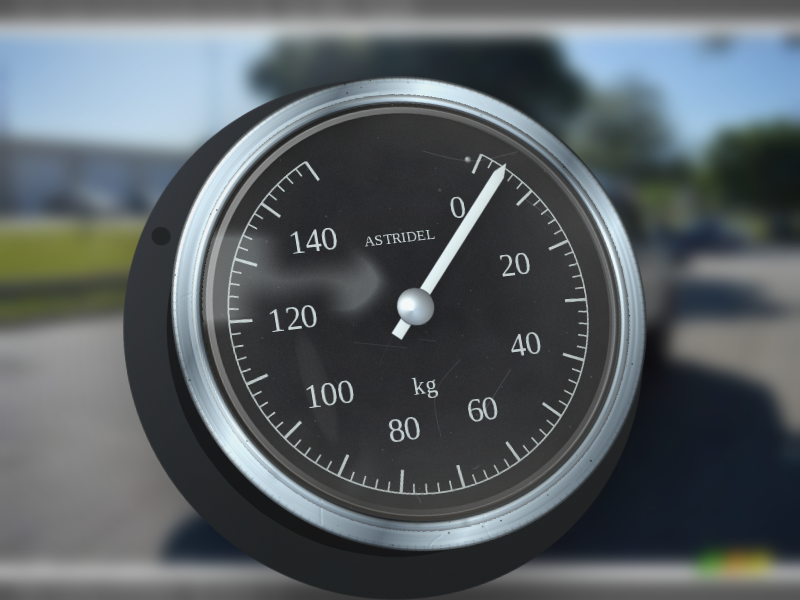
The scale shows 4 kg
